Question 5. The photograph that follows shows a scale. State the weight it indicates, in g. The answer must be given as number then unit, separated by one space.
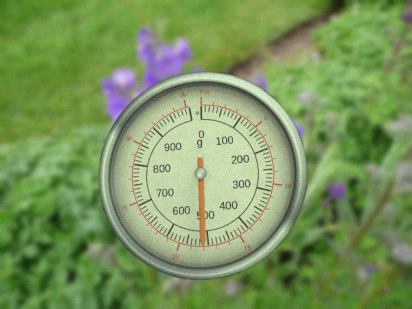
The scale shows 510 g
